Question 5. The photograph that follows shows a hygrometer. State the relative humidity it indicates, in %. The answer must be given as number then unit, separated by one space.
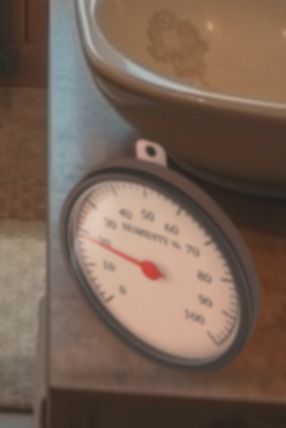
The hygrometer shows 20 %
